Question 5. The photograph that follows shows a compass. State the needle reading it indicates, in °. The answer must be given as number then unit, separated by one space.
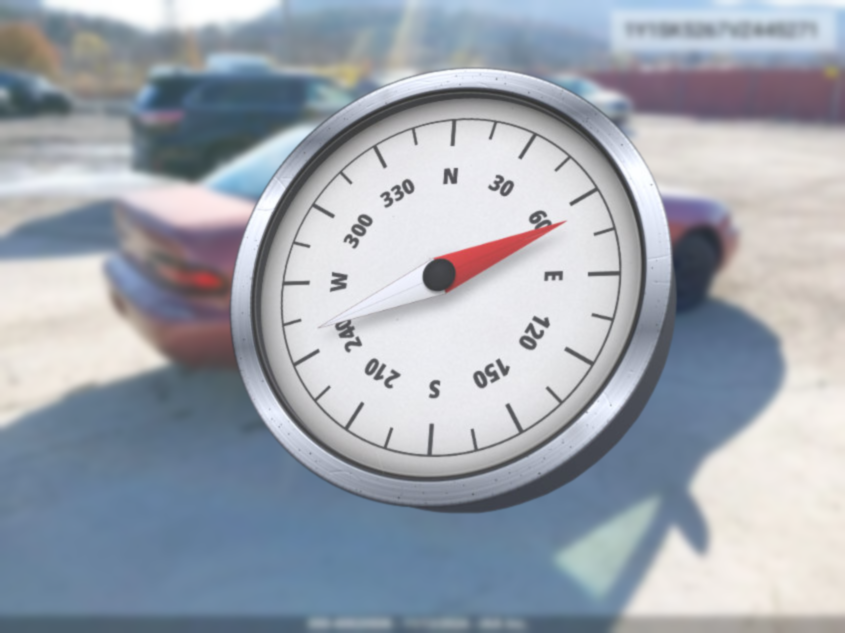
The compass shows 67.5 °
